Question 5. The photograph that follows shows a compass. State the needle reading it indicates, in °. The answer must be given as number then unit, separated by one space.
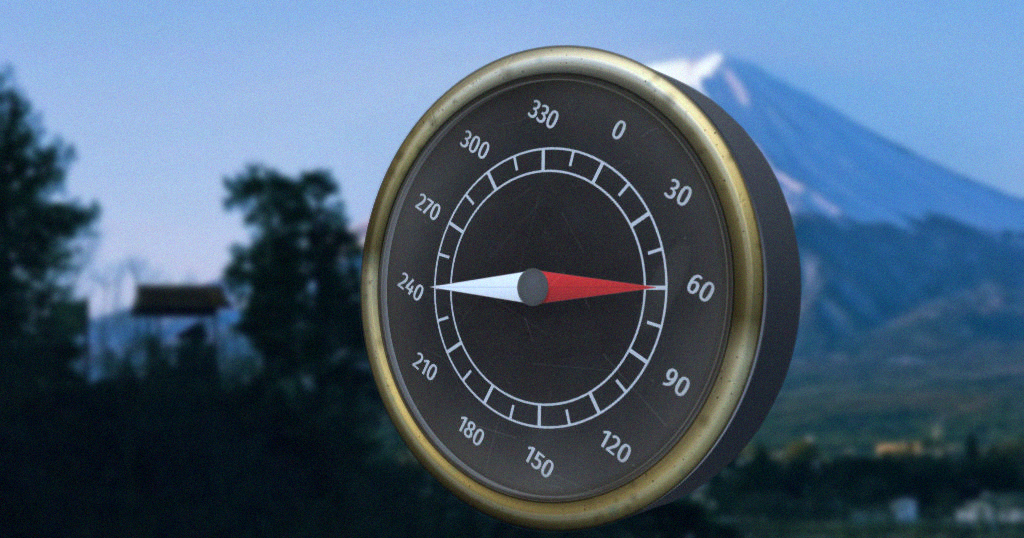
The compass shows 60 °
